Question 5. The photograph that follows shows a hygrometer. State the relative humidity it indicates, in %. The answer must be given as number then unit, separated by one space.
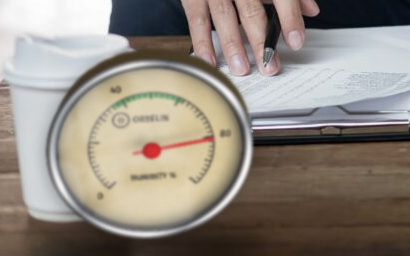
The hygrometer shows 80 %
